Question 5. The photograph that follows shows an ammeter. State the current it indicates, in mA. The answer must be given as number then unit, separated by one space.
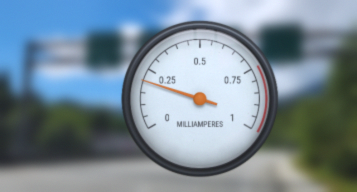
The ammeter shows 0.2 mA
